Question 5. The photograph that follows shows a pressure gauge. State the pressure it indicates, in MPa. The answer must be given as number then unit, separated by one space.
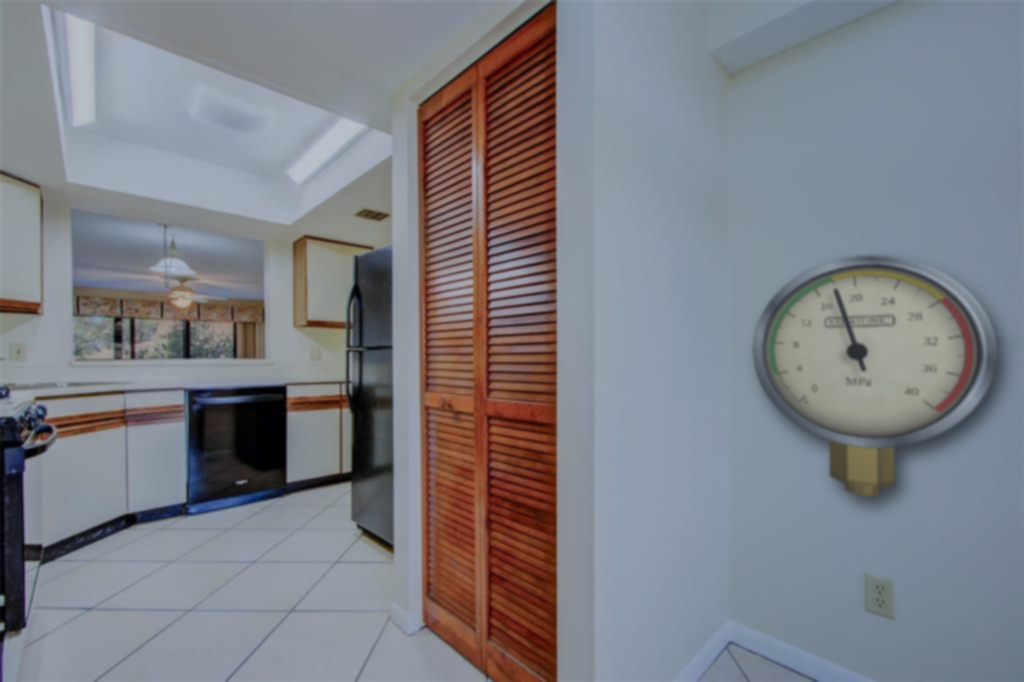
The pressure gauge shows 18 MPa
